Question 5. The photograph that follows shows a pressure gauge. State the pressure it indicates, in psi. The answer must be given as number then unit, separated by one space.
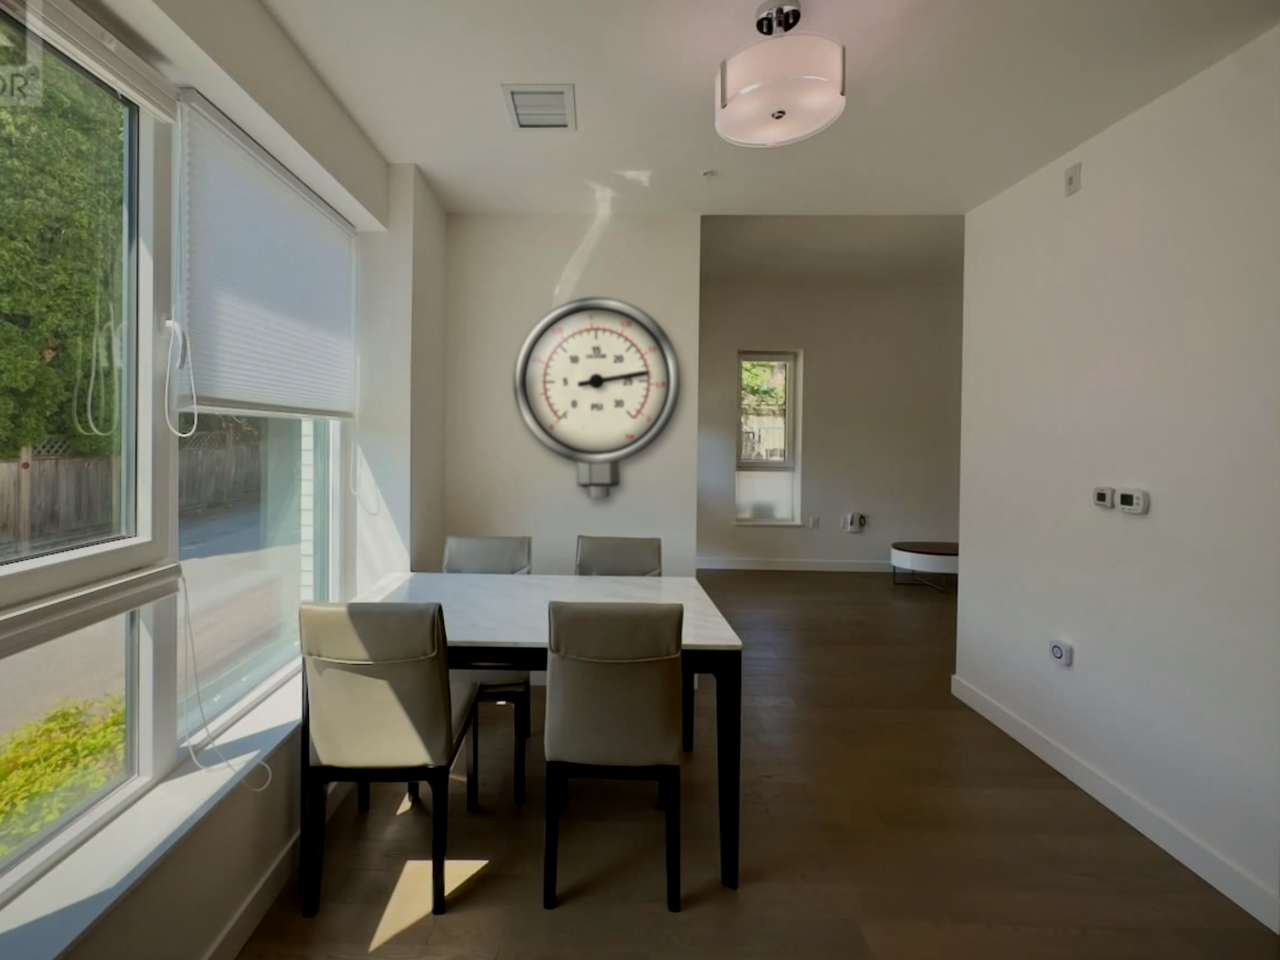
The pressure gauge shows 24 psi
